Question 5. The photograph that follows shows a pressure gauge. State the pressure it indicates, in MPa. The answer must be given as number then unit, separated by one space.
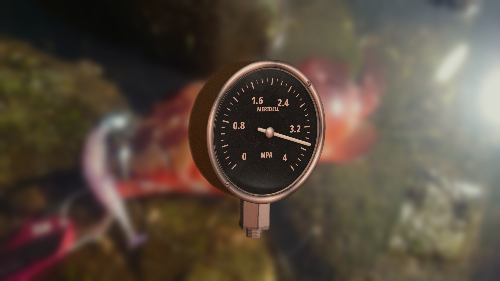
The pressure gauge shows 3.5 MPa
